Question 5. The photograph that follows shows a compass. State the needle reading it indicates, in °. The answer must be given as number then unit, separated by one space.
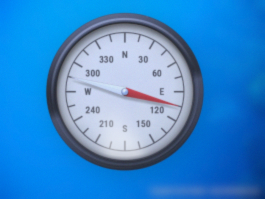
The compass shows 105 °
